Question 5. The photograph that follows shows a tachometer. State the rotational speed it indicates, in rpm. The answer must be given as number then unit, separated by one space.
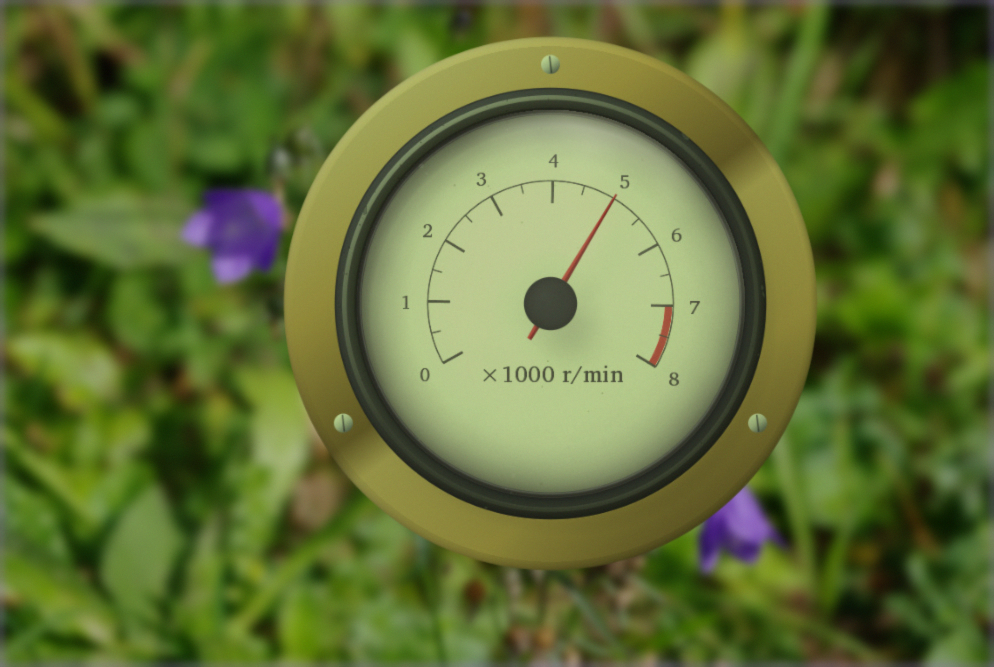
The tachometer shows 5000 rpm
